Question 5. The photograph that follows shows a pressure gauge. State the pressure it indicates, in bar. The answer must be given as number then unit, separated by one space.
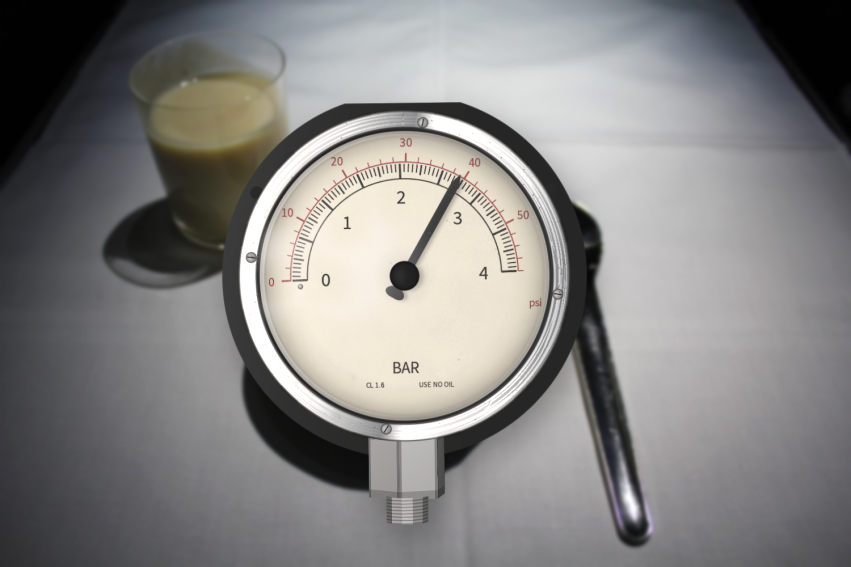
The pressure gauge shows 2.7 bar
